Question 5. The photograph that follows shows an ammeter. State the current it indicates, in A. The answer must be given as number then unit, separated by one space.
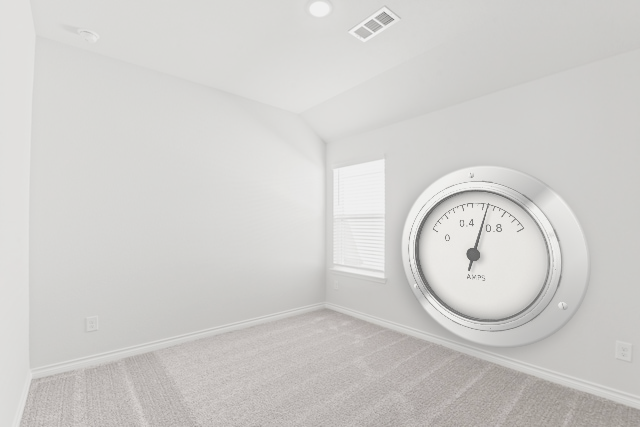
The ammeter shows 0.65 A
